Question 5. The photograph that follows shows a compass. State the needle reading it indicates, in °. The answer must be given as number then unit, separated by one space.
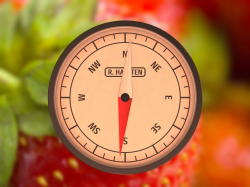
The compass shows 185 °
